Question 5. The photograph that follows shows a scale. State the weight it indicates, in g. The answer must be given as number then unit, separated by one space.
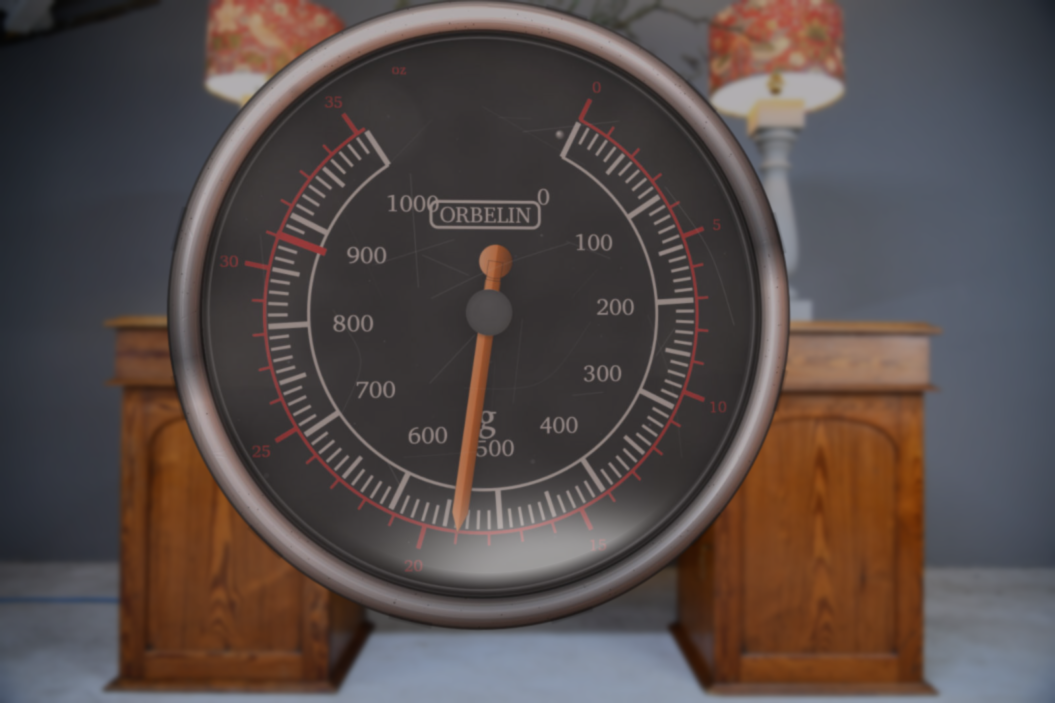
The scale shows 540 g
